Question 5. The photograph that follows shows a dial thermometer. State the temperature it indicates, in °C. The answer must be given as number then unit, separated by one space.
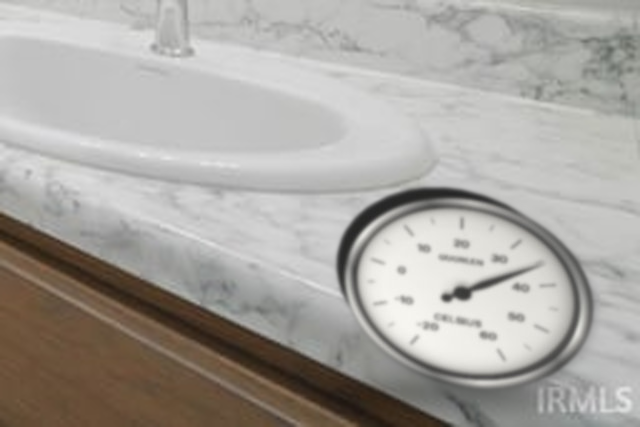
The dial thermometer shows 35 °C
